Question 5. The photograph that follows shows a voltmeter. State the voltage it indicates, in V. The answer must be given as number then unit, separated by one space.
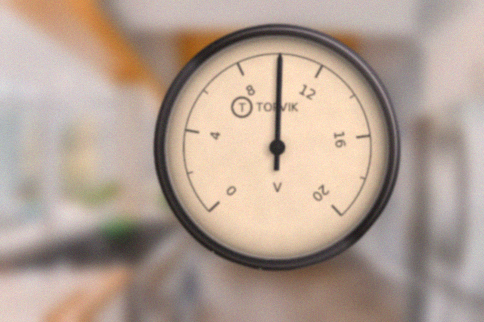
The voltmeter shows 10 V
